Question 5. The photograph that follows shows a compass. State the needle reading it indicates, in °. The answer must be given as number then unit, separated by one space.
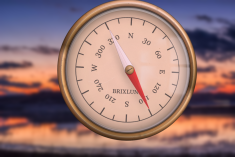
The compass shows 150 °
